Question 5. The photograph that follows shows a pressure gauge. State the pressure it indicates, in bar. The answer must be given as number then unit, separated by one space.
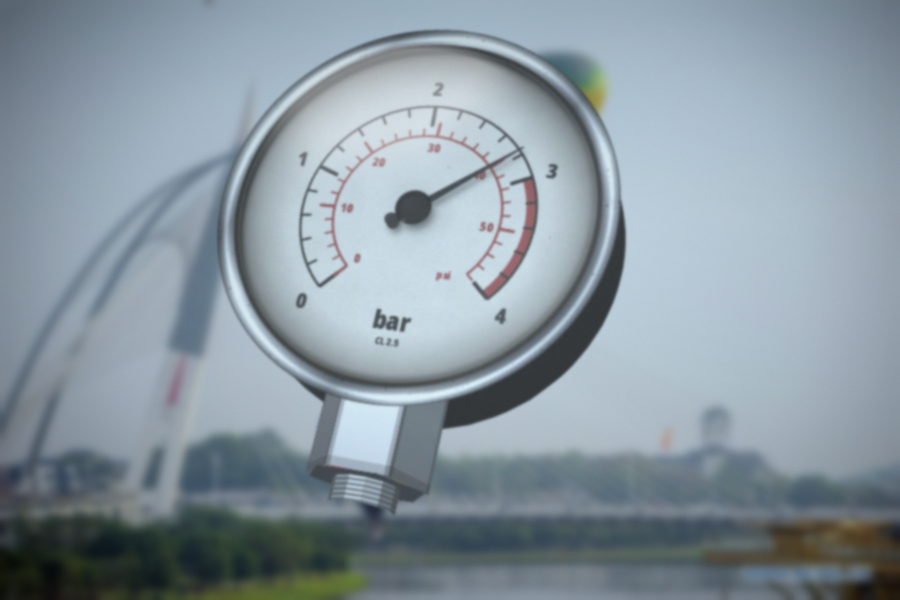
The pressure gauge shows 2.8 bar
